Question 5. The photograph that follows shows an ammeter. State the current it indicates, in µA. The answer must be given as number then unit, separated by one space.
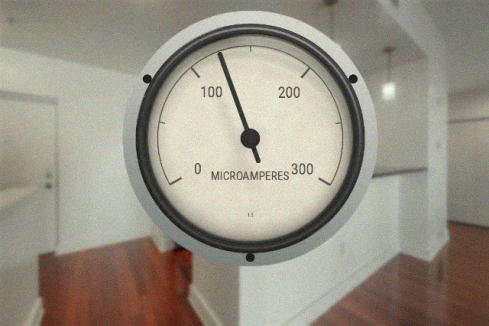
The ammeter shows 125 µA
